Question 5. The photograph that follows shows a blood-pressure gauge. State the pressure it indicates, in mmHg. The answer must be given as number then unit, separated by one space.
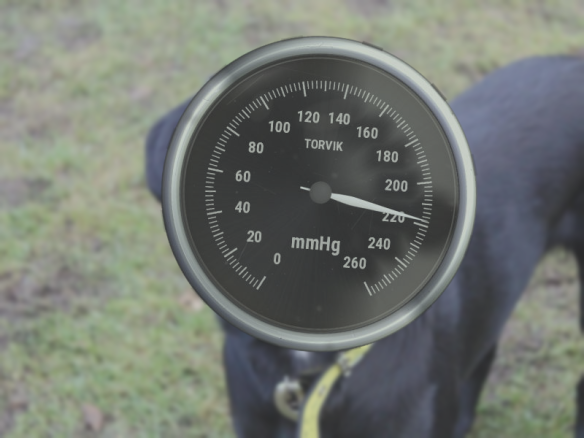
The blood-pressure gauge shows 218 mmHg
